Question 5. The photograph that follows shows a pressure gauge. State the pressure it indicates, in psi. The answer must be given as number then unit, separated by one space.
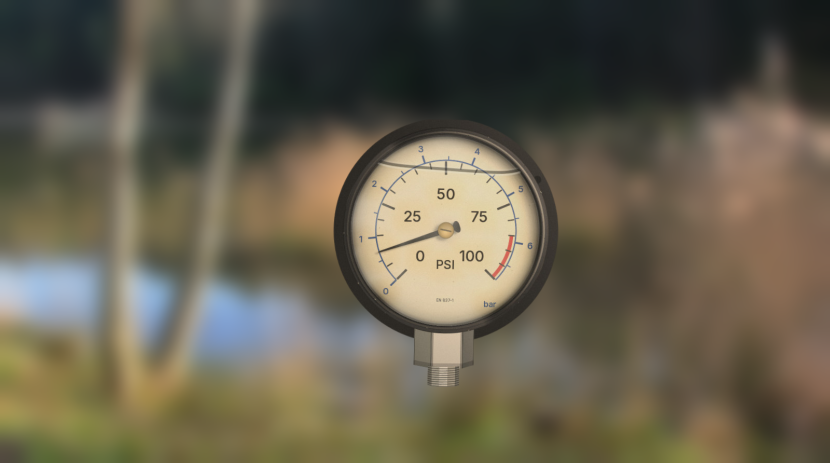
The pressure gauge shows 10 psi
